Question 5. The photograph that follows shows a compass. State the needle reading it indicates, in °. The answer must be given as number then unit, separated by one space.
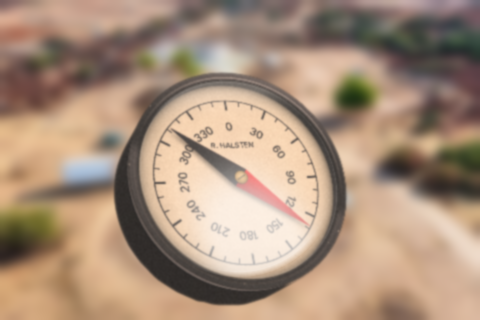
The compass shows 130 °
